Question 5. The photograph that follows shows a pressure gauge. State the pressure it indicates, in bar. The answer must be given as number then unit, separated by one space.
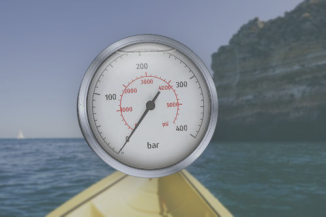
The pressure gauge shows 0 bar
